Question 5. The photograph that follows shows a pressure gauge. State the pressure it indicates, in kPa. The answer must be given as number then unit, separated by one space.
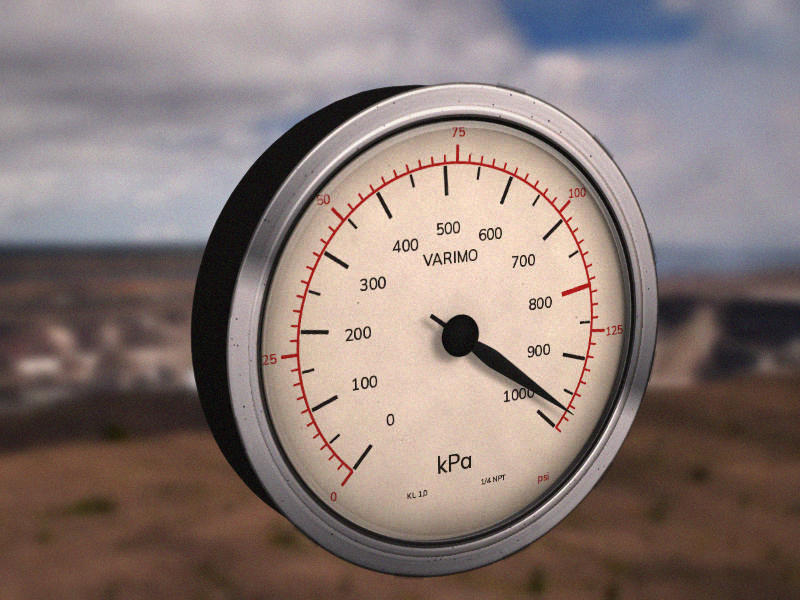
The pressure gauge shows 975 kPa
